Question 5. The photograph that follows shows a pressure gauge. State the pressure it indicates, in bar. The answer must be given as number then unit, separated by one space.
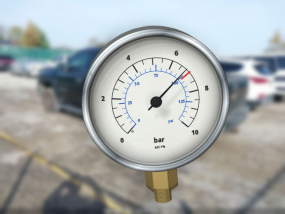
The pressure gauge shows 6.75 bar
